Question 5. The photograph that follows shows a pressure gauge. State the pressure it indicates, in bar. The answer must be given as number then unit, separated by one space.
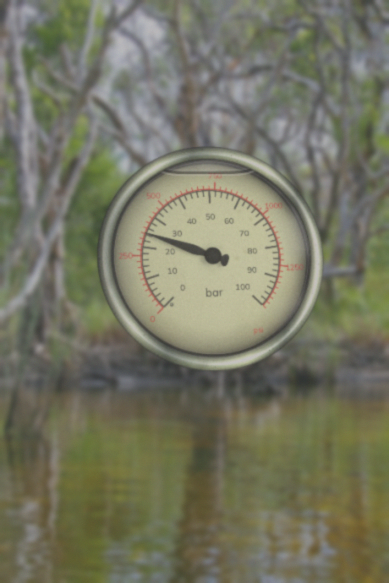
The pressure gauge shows 24 bar
